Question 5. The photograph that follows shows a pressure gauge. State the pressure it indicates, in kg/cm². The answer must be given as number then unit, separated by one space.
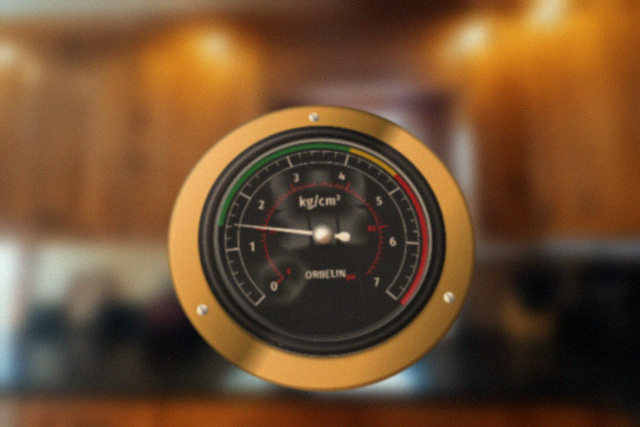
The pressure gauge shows 1.4 kg/cm²
